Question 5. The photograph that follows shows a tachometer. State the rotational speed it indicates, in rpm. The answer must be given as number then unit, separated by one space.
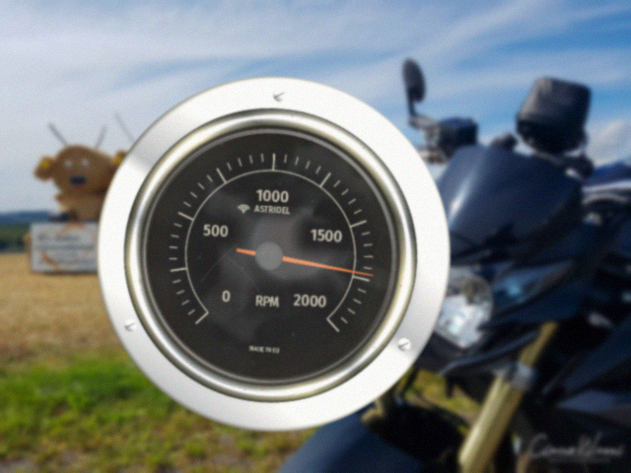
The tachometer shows 1725 rpm
